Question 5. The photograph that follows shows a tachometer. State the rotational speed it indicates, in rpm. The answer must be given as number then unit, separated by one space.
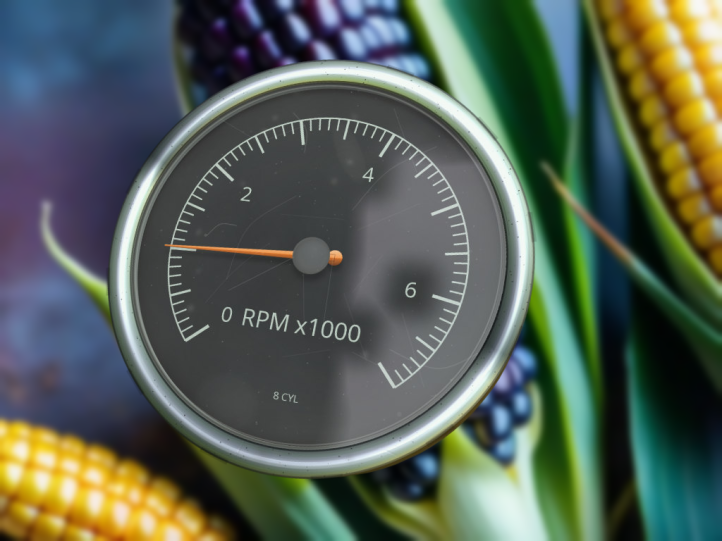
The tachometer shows 1000 rpm
